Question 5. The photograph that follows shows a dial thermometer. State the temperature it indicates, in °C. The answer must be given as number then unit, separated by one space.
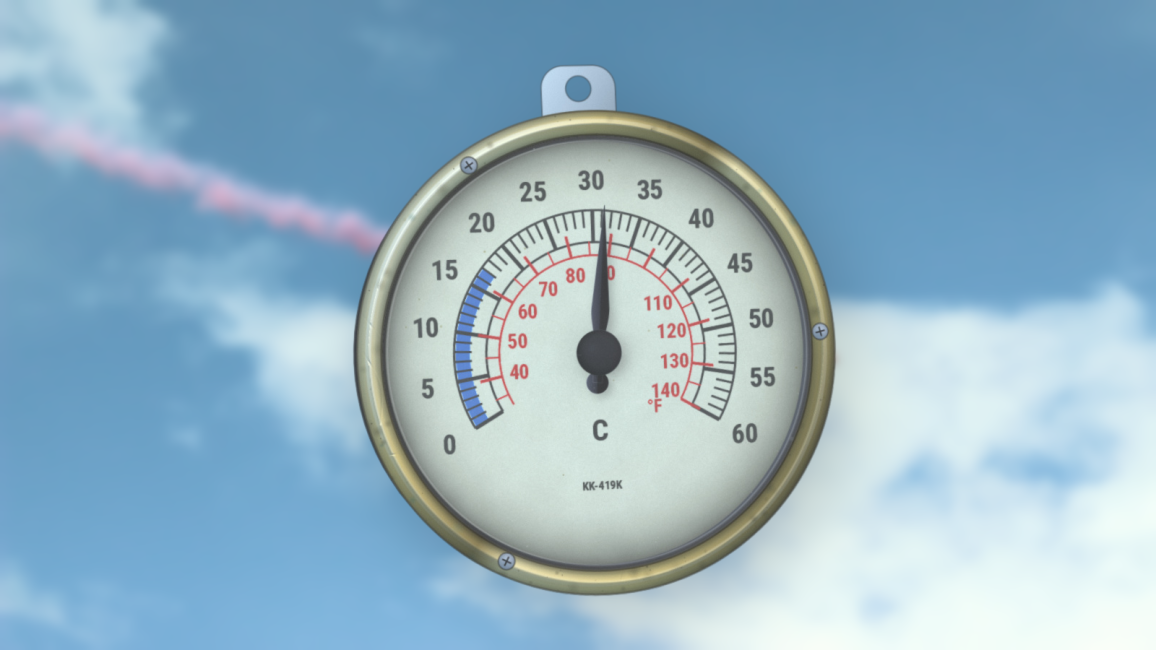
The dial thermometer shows 31 °C
